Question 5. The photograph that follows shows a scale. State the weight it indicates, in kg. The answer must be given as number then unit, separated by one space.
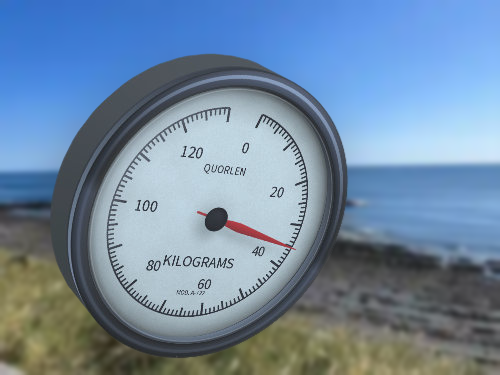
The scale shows 35 kg
